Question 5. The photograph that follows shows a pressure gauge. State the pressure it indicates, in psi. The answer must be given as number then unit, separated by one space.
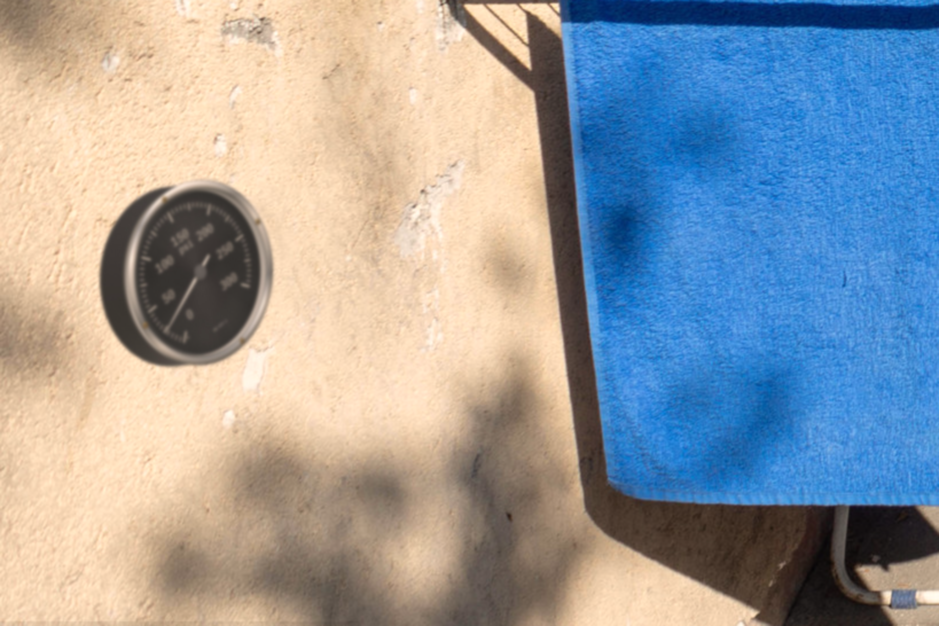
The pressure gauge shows 25 psi
